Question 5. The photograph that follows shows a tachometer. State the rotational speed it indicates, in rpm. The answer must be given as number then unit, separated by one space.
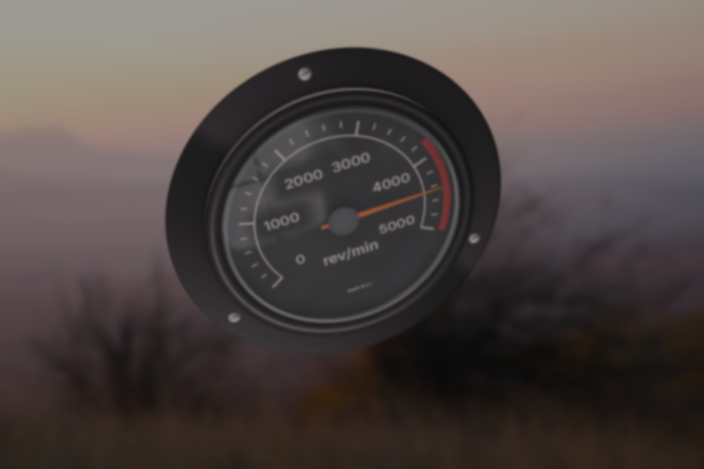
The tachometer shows 4400 rpm
